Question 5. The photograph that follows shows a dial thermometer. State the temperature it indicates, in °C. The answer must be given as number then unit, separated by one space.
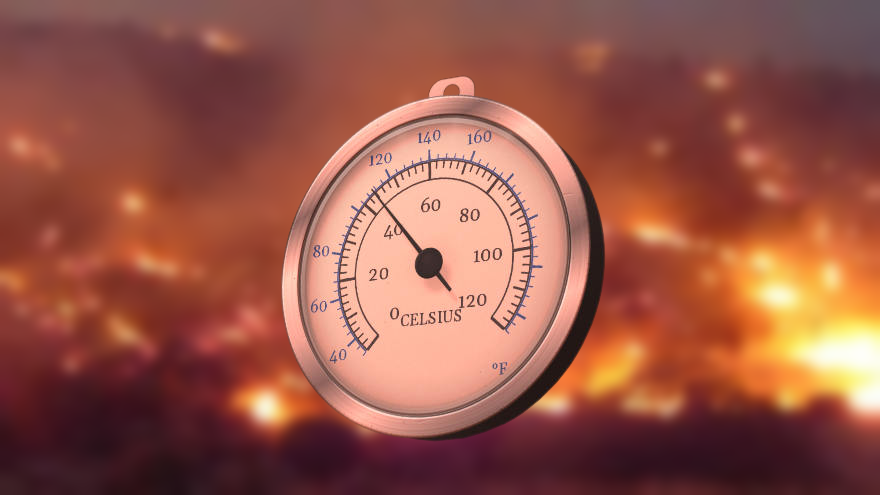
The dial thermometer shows 44 °C
